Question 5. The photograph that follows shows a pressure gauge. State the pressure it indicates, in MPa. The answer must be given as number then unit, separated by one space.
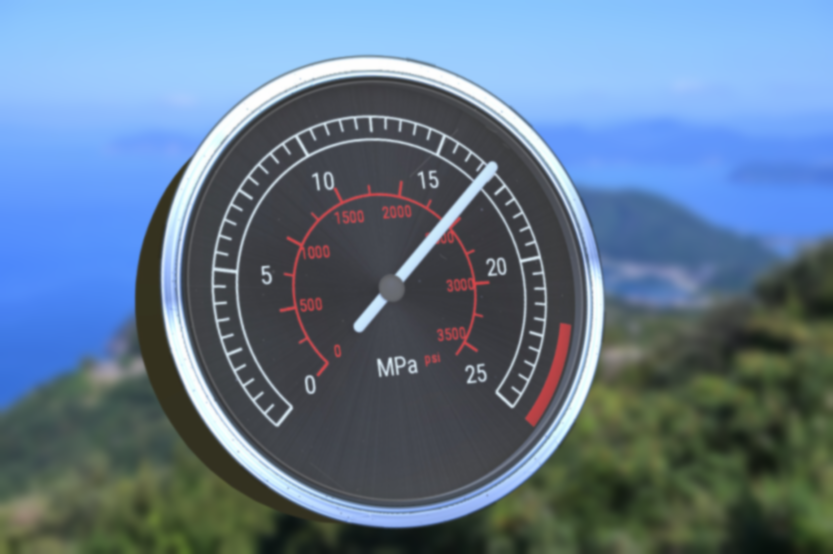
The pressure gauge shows 16.75 MPa
